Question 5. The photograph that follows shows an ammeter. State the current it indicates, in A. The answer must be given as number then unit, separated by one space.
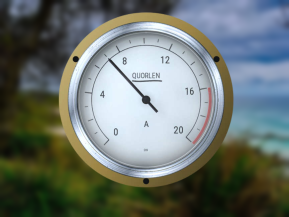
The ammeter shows 7 A
